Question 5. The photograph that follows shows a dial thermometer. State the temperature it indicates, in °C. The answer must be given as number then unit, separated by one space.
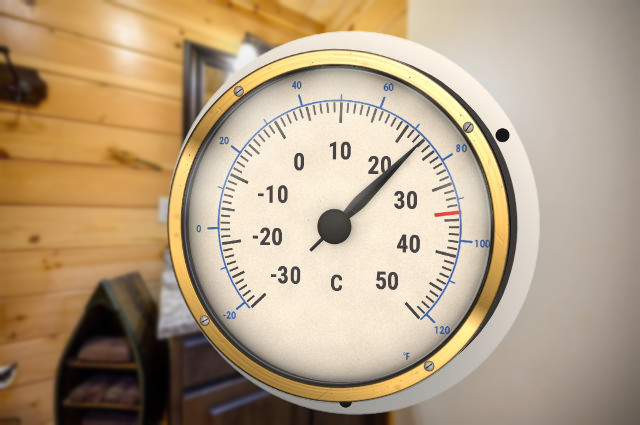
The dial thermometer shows 23 °C
